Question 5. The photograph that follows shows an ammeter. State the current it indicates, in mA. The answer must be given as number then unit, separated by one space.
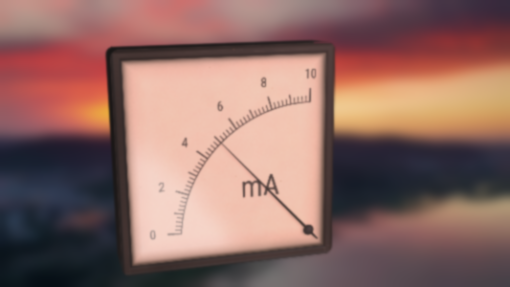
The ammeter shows 5 mA
